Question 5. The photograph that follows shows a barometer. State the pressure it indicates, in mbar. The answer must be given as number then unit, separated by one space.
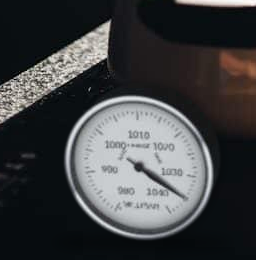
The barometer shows 1035 mbar
